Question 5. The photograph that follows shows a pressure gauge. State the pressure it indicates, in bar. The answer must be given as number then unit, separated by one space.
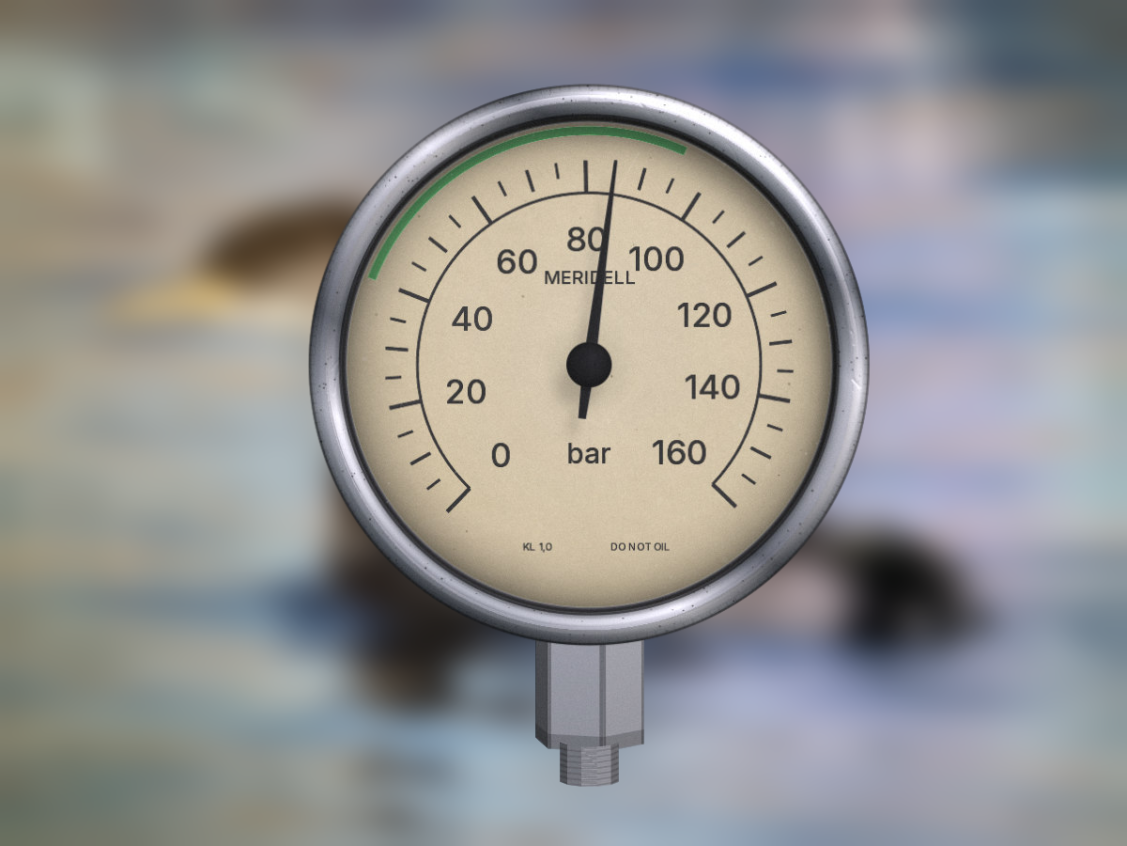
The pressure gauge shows 85 bar
